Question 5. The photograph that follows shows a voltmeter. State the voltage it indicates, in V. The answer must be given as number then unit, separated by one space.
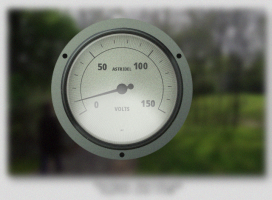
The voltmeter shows 10 V
